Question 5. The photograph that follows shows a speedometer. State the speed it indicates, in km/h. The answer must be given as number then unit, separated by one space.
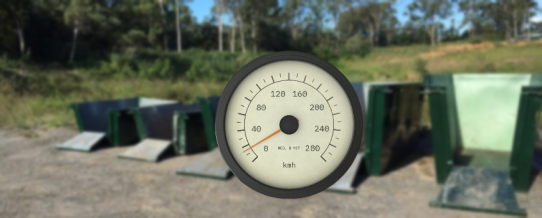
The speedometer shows 15 km/h
